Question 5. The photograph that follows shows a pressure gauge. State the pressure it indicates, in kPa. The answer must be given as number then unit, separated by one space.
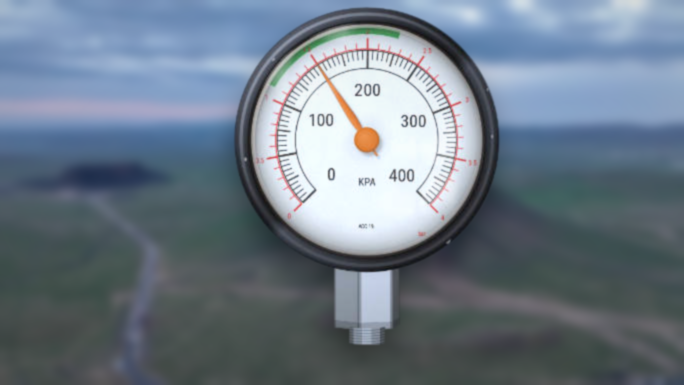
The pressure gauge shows 150 kPa
